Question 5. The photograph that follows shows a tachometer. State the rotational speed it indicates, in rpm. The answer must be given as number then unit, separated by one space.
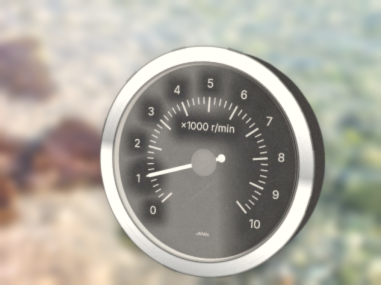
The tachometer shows 1000 rpm
